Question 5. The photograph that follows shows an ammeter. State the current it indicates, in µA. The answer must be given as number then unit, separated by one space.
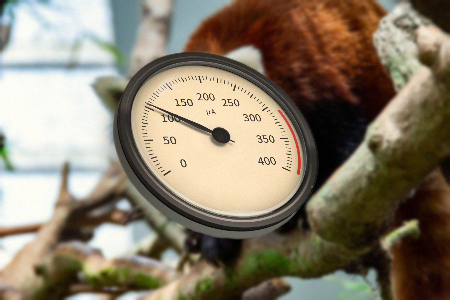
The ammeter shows 100 µA
